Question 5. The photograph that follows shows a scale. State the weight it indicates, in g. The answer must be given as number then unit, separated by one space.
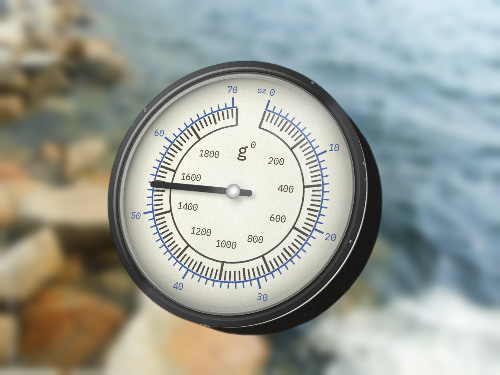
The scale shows 1520 g
